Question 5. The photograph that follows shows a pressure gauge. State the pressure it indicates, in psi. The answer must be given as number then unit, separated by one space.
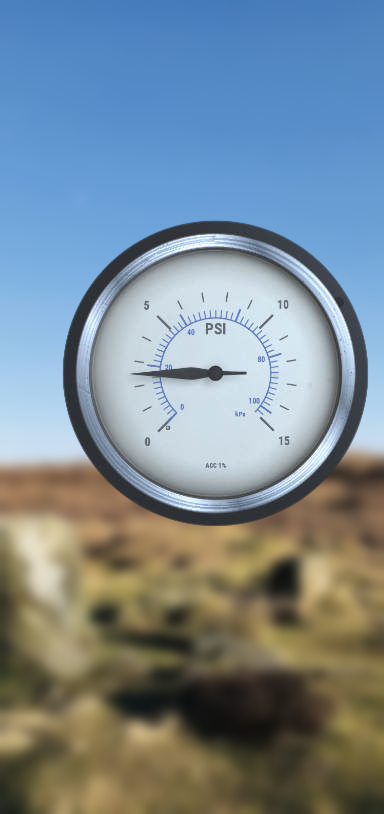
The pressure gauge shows 2.5 psi
